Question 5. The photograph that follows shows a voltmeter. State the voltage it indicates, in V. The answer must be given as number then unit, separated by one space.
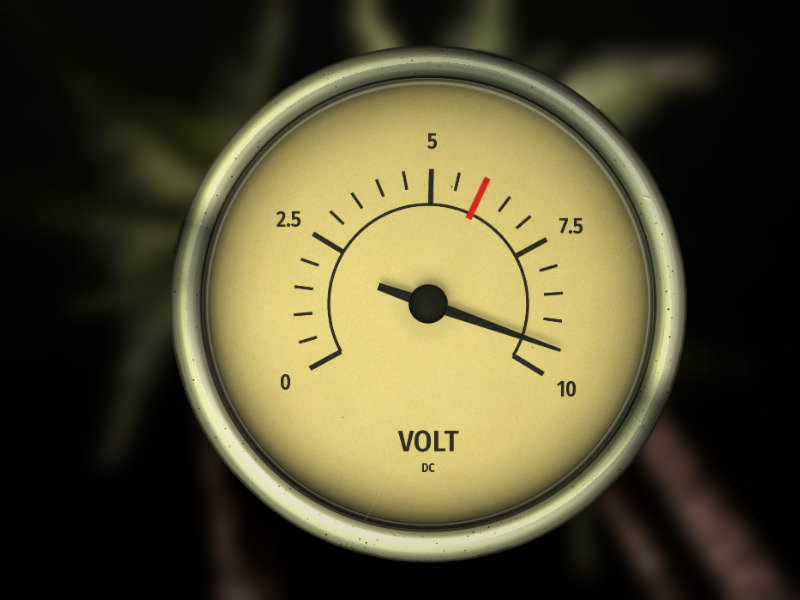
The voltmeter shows 9.5 V
